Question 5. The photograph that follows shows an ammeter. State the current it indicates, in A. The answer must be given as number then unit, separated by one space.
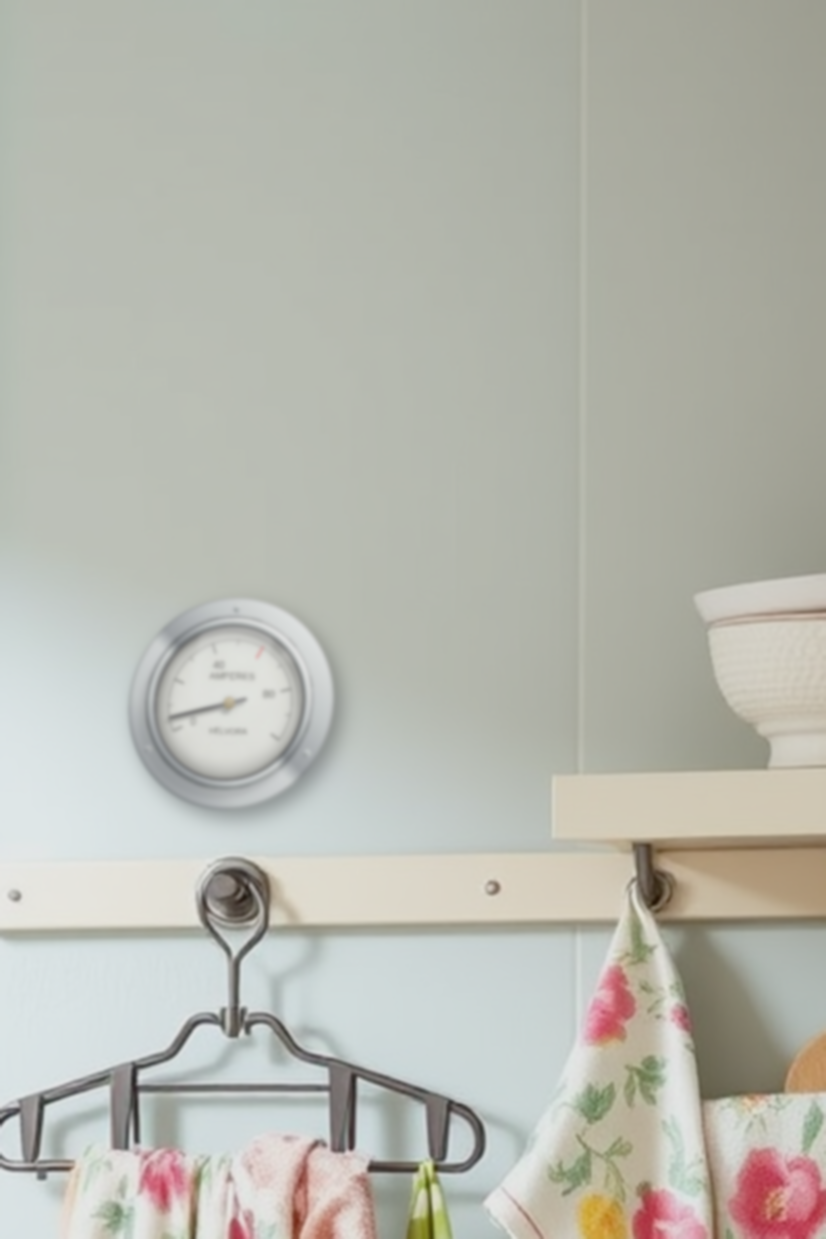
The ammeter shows 5 A
